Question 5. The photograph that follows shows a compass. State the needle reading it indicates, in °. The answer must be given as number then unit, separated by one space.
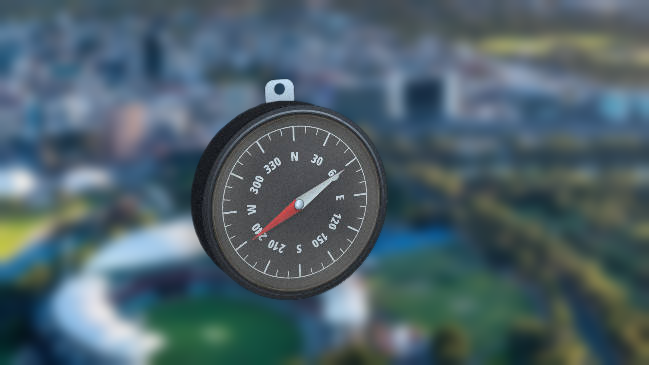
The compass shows 240 °
